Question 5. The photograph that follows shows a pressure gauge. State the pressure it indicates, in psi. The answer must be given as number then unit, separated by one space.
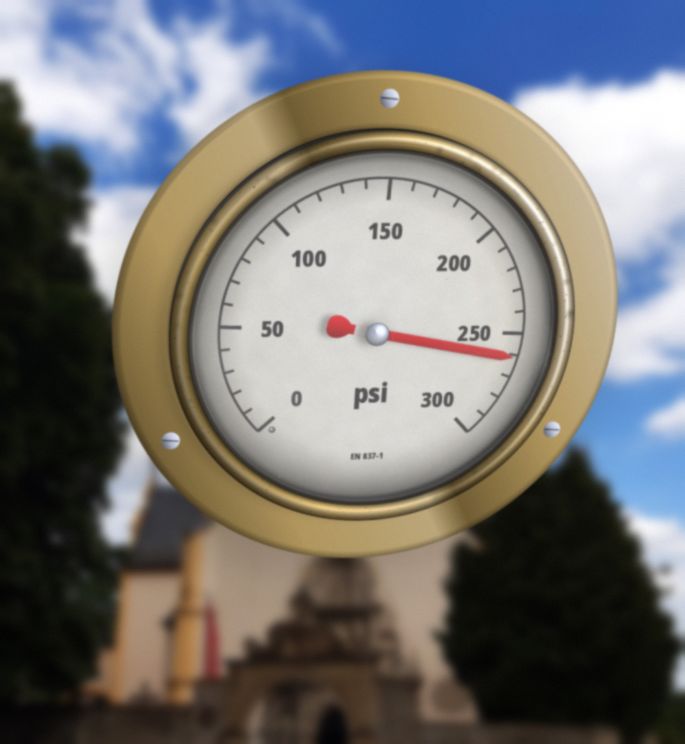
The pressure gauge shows 260 psi
